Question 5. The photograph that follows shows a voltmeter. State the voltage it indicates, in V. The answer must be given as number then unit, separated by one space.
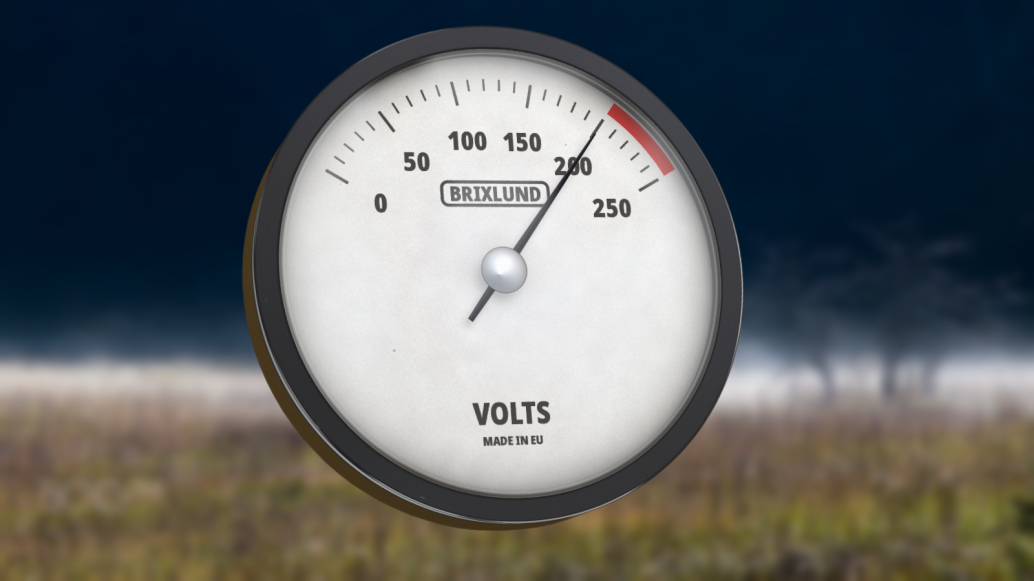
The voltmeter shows 200 V
